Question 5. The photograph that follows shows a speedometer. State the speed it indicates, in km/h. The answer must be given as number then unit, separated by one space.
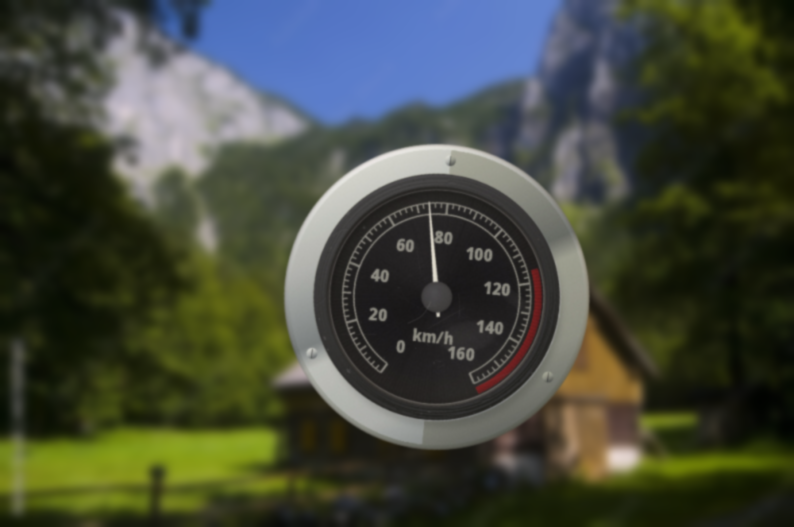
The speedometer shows 74 km/h
